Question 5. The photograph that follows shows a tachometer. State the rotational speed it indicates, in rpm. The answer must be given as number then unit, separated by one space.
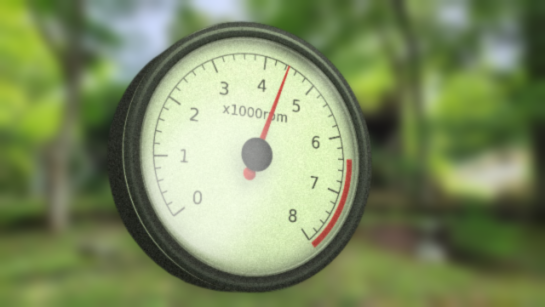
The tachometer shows 4400 rpm
